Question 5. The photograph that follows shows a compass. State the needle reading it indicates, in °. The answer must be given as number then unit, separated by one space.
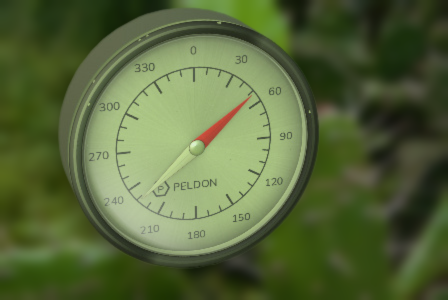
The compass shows 50 °
